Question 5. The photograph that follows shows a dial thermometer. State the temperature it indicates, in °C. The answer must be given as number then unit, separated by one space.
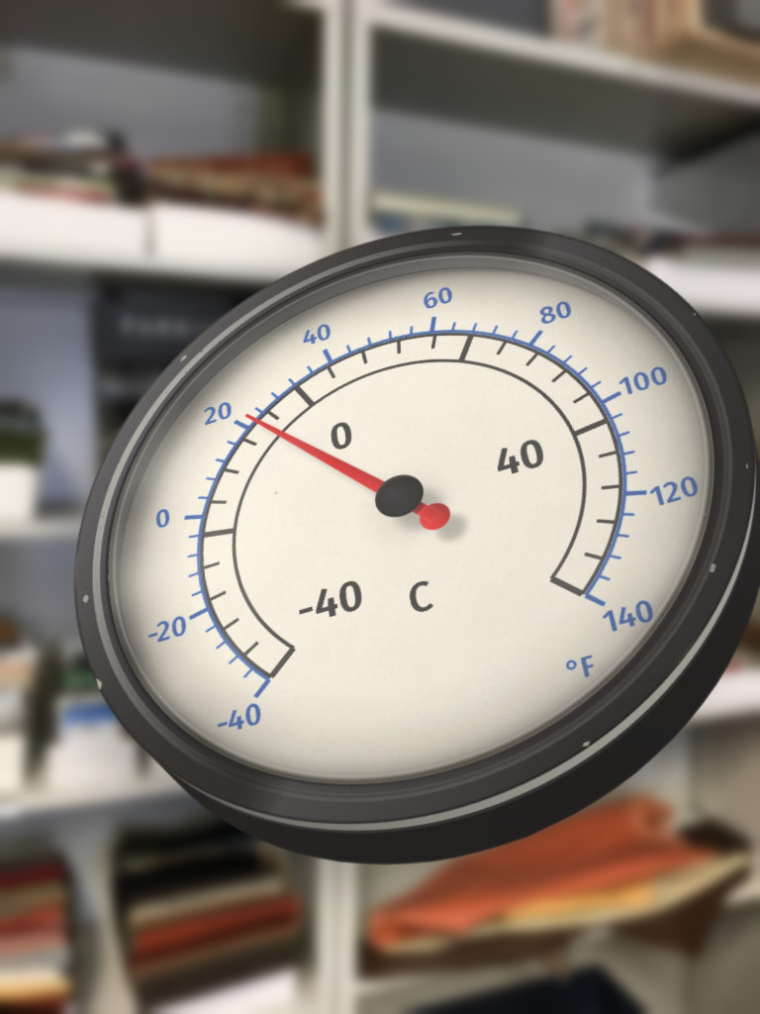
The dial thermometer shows -6 °C
